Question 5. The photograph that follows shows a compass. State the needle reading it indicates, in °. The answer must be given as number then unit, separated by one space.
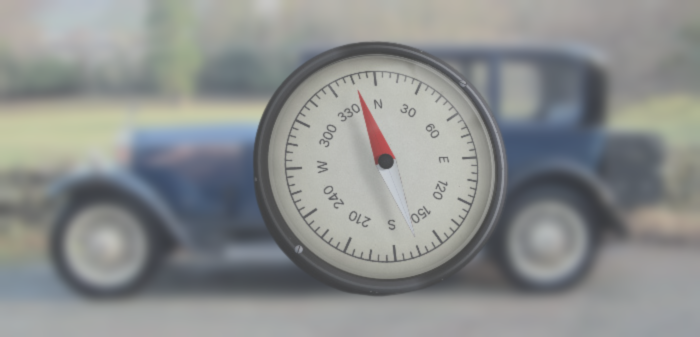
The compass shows 345 °
